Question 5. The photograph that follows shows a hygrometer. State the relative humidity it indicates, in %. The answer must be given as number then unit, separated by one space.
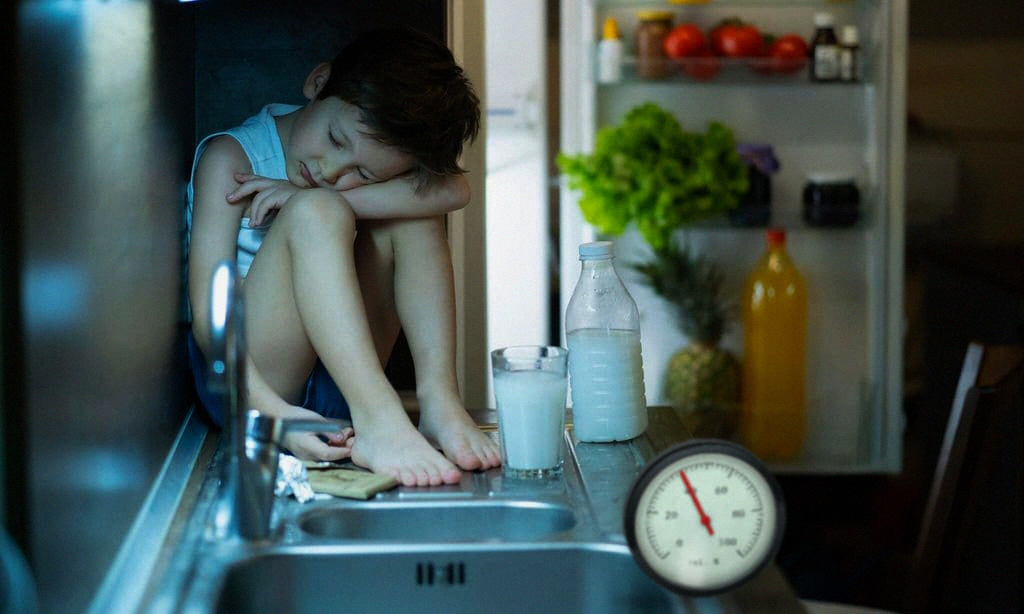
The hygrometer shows 40 %
